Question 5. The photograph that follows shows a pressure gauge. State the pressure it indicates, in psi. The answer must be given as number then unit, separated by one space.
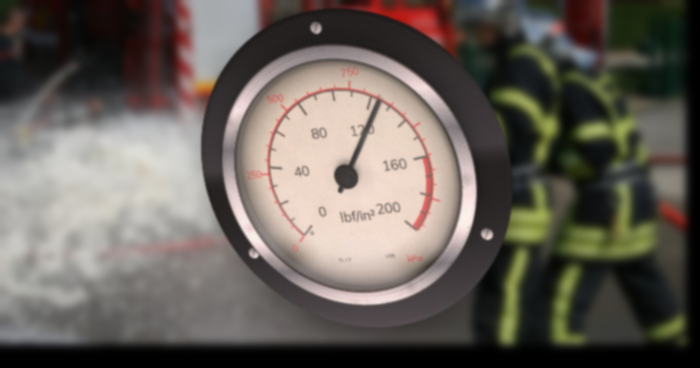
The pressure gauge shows 125 psi
